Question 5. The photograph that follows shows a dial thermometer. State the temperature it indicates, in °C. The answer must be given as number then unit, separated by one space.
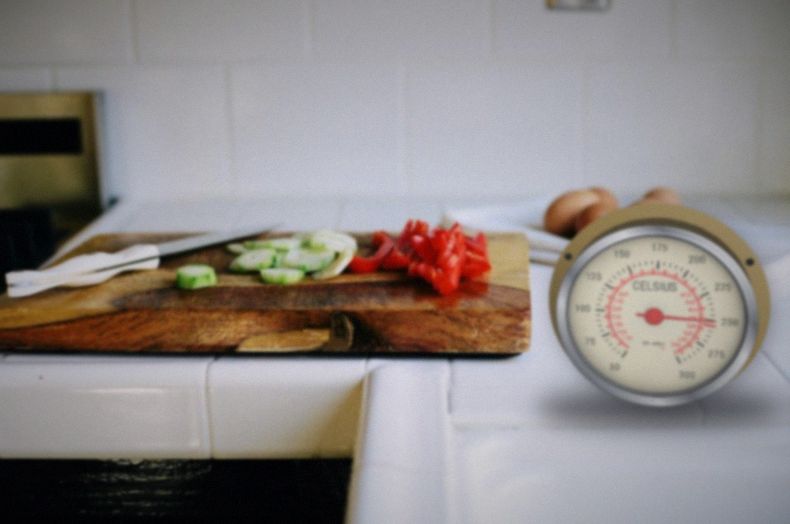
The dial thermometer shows 250 °C
